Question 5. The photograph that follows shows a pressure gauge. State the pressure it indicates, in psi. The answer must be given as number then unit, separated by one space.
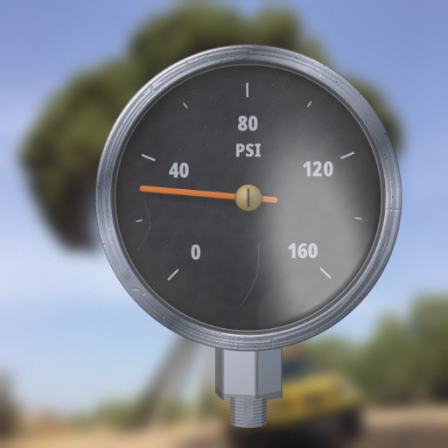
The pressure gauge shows 30 psi
